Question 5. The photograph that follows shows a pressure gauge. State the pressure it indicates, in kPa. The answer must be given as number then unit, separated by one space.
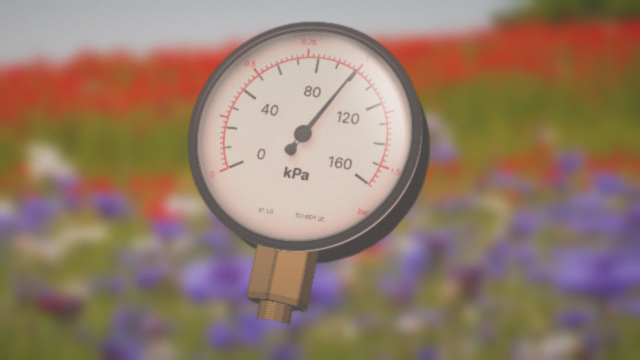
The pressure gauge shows 100 kPa
